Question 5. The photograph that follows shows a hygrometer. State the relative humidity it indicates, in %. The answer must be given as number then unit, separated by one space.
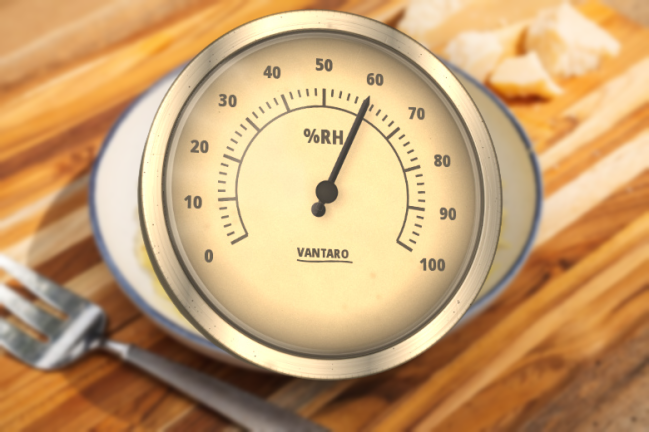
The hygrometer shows 60 %
